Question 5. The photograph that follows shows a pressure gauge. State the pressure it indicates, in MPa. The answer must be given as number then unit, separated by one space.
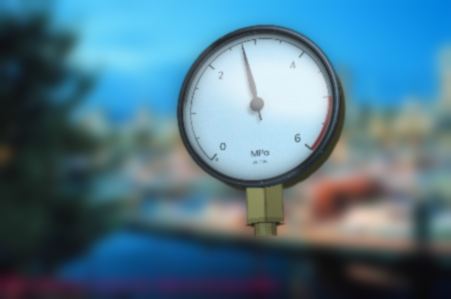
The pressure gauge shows 2.75 MPa
